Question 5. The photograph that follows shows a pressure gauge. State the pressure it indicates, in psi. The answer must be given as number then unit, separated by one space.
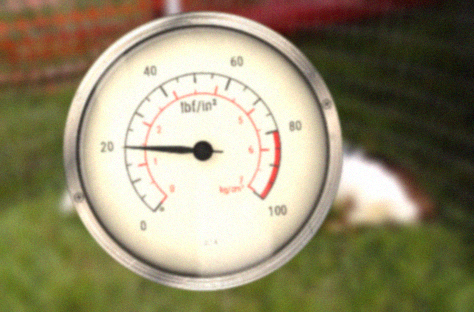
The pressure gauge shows 20 psi
